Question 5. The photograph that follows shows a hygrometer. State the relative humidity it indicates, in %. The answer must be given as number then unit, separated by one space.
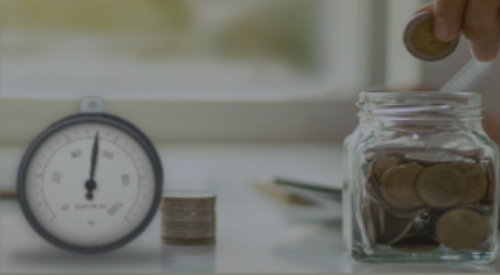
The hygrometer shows 52 %
